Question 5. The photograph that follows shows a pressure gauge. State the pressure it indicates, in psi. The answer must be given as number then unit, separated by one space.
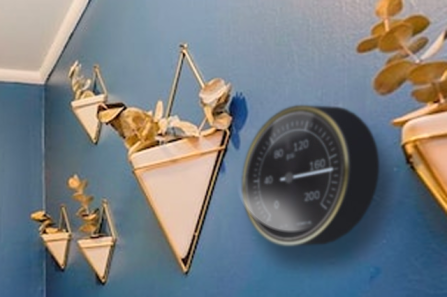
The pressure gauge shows 170 psi
